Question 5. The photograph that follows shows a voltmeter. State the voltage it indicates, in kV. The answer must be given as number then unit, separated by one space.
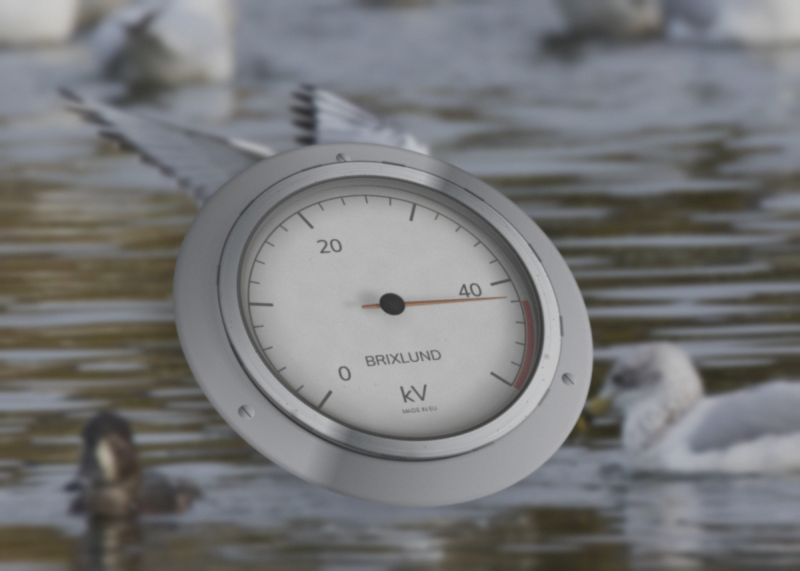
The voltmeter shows 42 kV
